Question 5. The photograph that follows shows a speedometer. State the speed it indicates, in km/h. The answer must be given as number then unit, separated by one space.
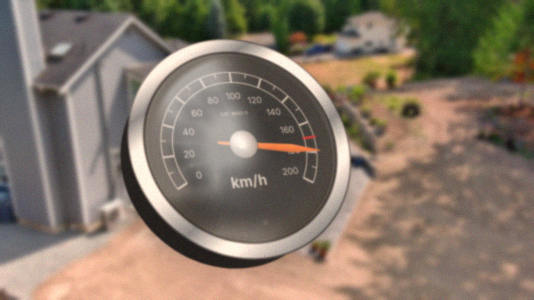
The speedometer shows 180 km/h
